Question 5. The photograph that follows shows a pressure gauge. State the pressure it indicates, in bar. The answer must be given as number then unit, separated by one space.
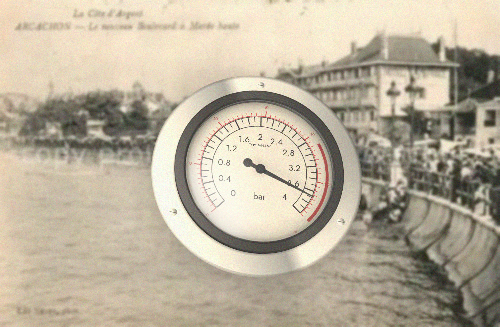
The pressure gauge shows 3.7 bar
